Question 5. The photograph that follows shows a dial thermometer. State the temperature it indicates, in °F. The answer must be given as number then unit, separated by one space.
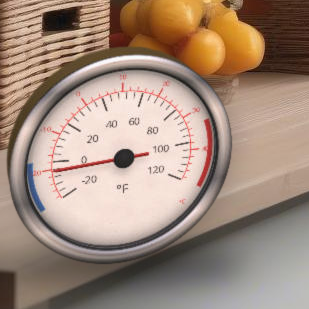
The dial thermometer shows -4 °F
